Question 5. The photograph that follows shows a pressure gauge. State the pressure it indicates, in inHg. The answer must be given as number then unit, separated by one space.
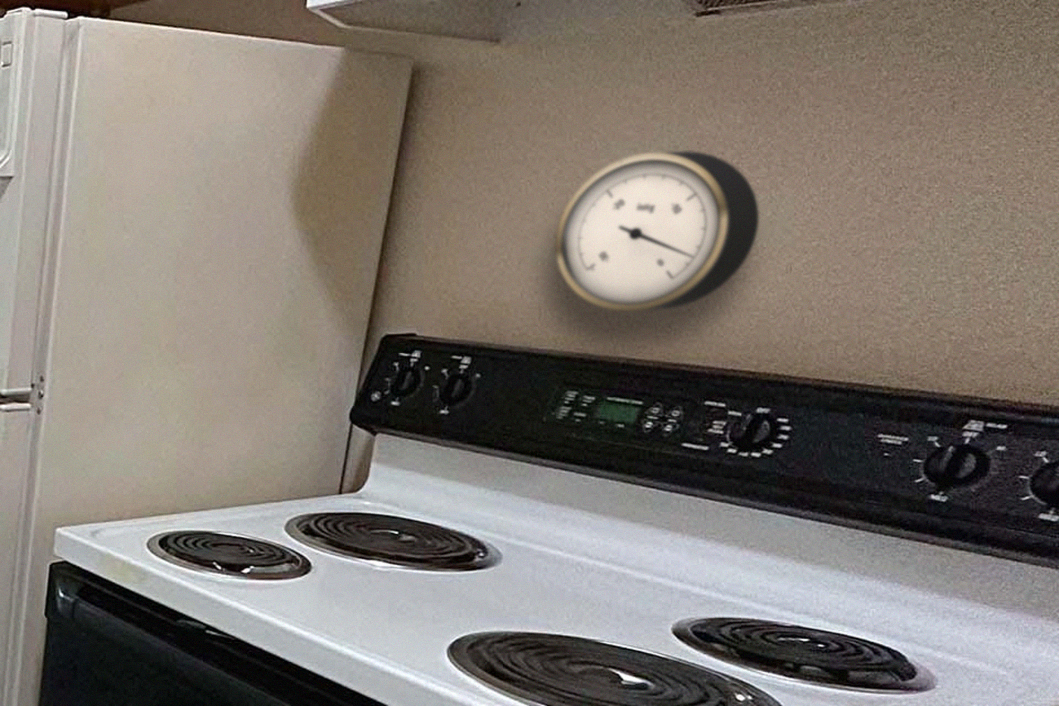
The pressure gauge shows -3 inHg
